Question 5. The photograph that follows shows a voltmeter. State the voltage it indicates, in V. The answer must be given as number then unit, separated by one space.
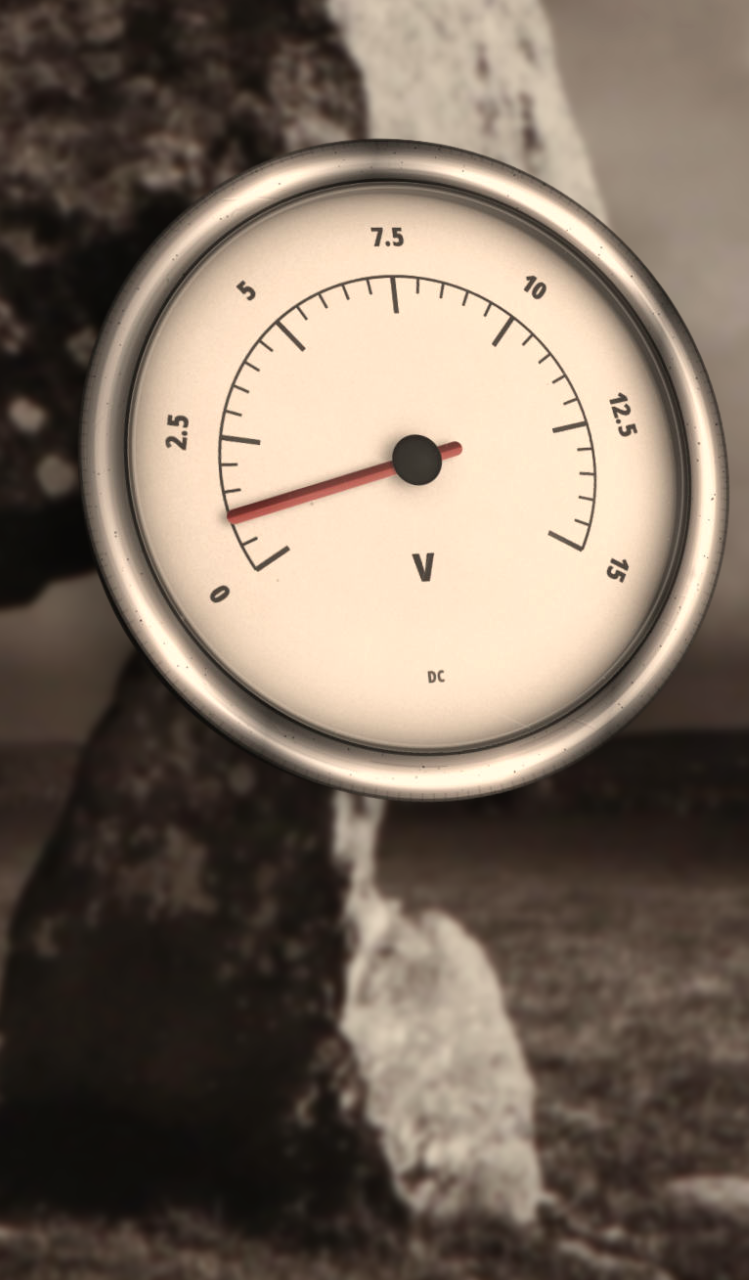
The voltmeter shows 1 V
